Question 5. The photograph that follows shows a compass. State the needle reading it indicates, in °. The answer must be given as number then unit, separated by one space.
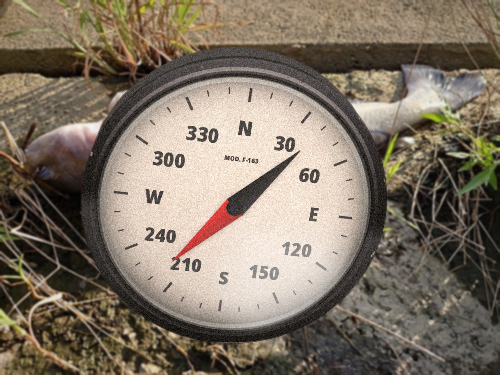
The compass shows 220 °
